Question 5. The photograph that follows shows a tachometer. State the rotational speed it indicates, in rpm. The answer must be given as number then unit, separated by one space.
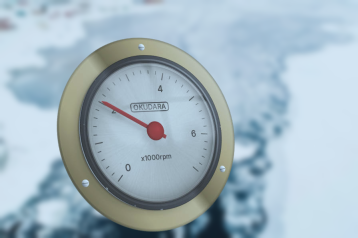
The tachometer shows 2000 rpm
